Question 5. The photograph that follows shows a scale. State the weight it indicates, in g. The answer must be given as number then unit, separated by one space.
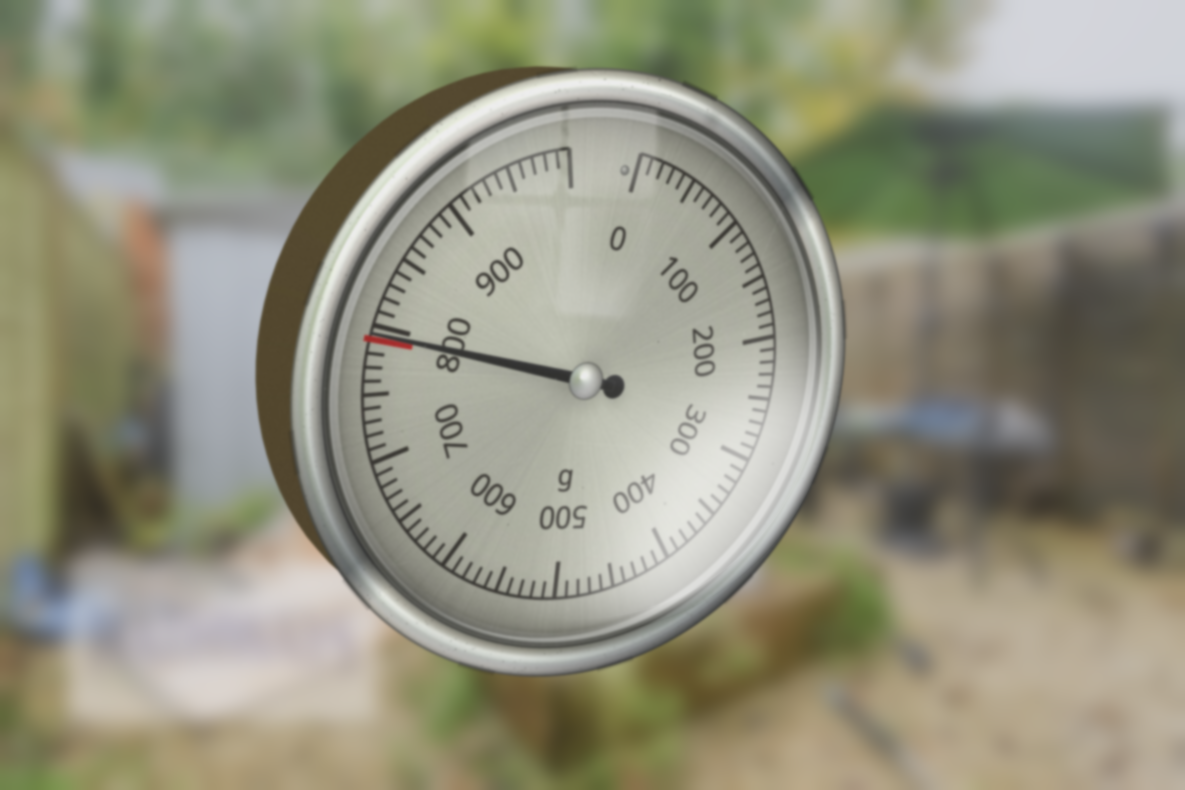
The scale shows 795 g
